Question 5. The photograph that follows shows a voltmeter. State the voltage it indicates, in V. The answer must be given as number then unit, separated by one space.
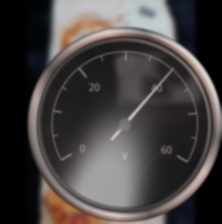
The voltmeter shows 40 V
